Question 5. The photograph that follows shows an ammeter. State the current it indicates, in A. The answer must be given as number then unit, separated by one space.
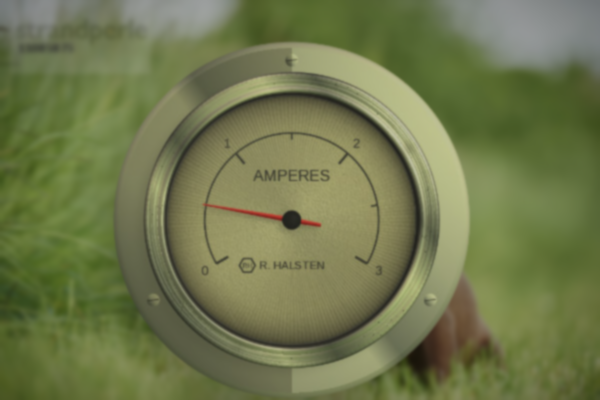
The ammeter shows 0.5 A
